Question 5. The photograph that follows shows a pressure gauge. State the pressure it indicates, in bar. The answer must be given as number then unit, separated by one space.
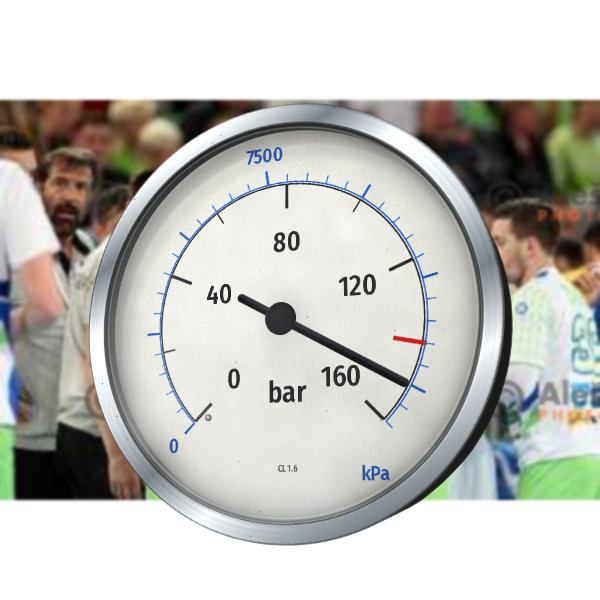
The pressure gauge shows 150 bar
